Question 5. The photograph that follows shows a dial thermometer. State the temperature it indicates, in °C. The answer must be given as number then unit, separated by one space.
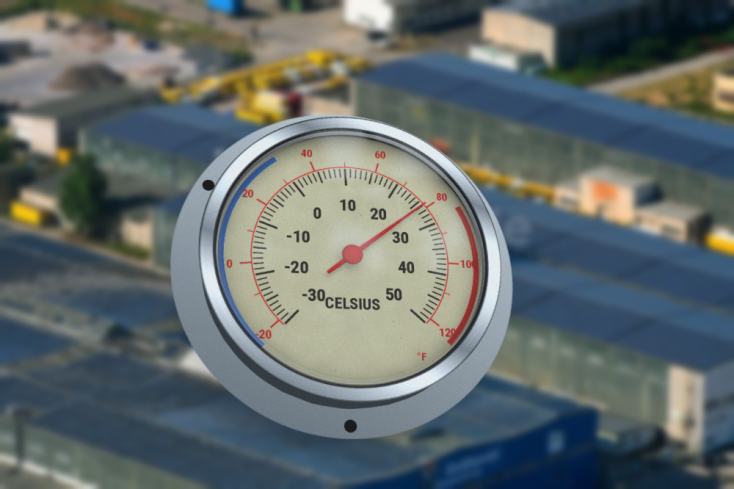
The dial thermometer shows 26 °C
